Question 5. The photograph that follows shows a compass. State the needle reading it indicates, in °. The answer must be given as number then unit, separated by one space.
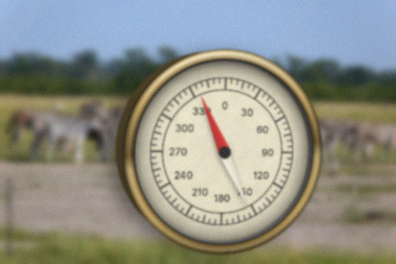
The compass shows 335 °
